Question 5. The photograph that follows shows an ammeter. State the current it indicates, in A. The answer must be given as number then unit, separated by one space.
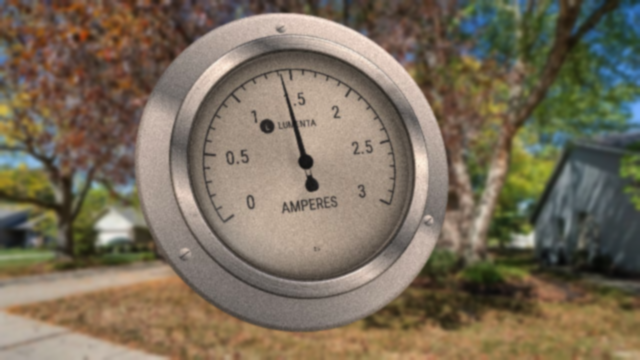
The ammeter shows 1.4 A
